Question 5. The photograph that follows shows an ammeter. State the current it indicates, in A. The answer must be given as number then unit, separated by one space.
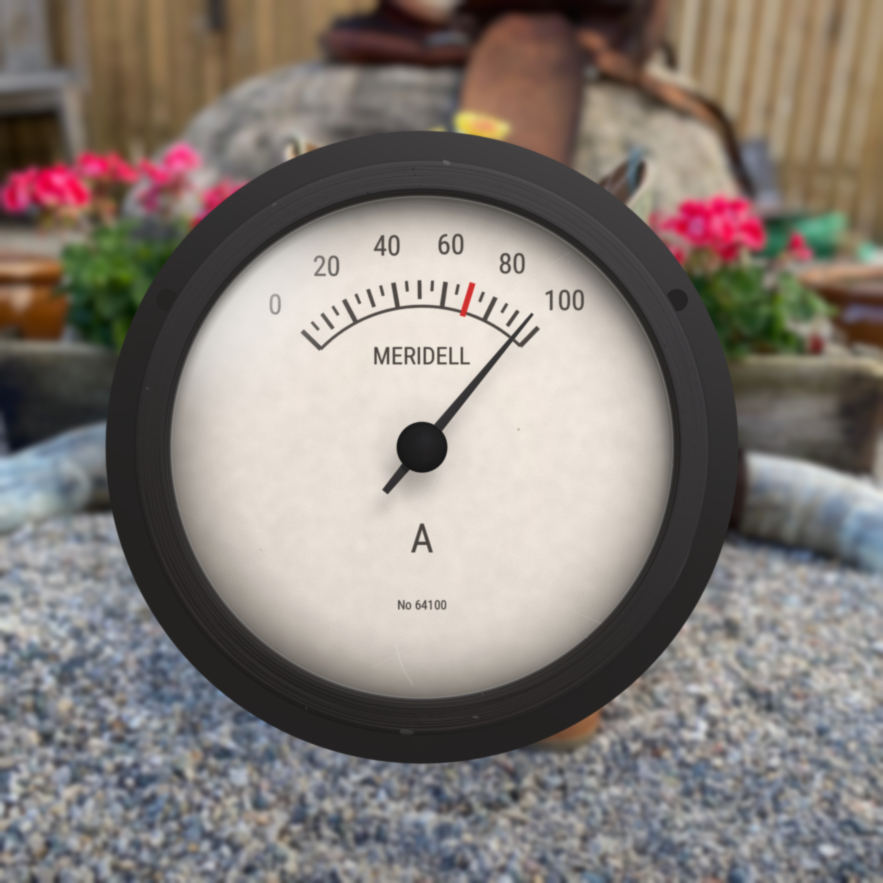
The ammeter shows 95 A
